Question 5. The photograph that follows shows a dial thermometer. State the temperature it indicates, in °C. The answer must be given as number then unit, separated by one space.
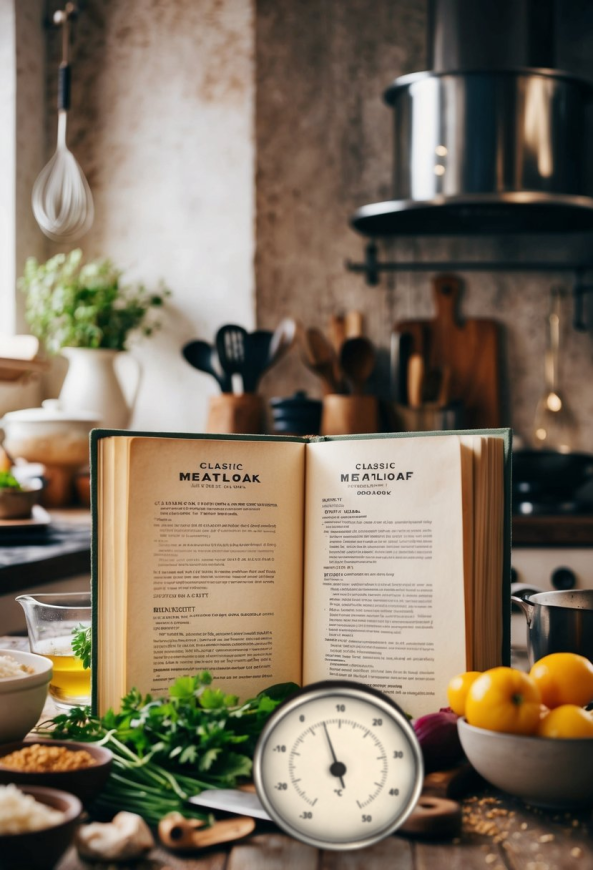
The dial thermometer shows 5 °C
